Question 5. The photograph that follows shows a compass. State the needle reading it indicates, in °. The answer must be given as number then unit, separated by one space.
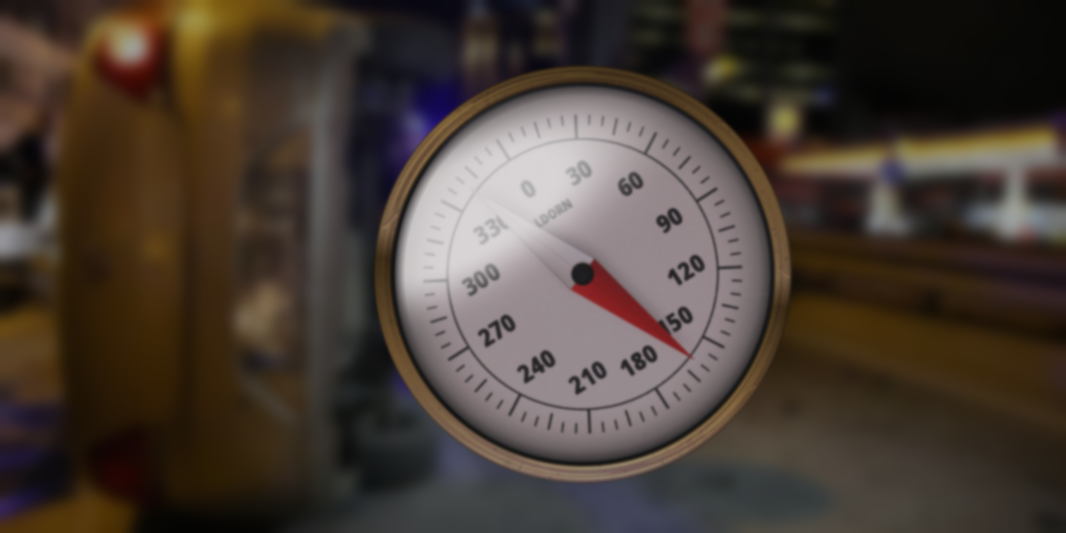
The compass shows 160 °
